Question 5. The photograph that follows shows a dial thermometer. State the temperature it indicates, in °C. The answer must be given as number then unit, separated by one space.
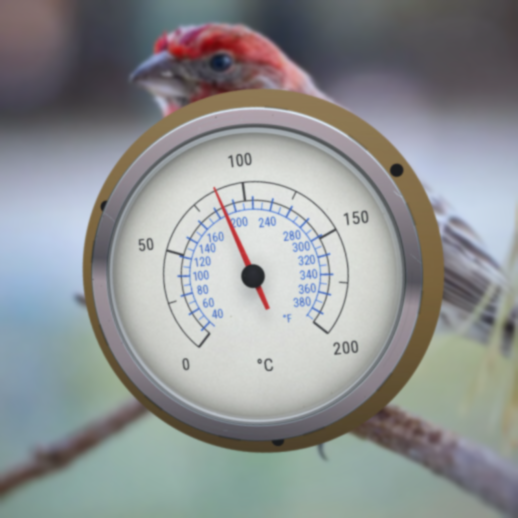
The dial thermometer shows 87.5 °C
